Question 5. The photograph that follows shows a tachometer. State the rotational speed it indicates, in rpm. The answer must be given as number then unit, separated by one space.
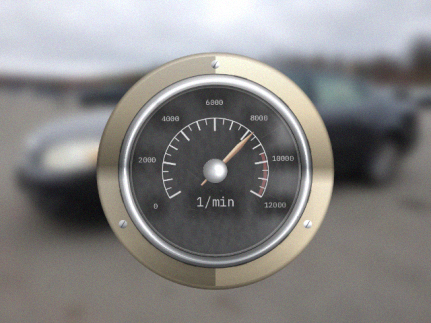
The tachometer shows 8250 rpm
